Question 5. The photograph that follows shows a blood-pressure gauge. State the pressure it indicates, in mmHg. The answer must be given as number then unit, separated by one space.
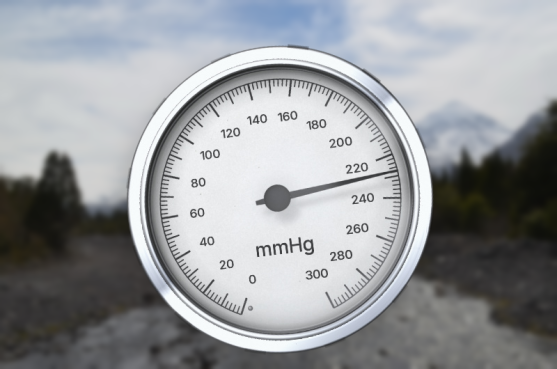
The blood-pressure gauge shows 228 mmHg
